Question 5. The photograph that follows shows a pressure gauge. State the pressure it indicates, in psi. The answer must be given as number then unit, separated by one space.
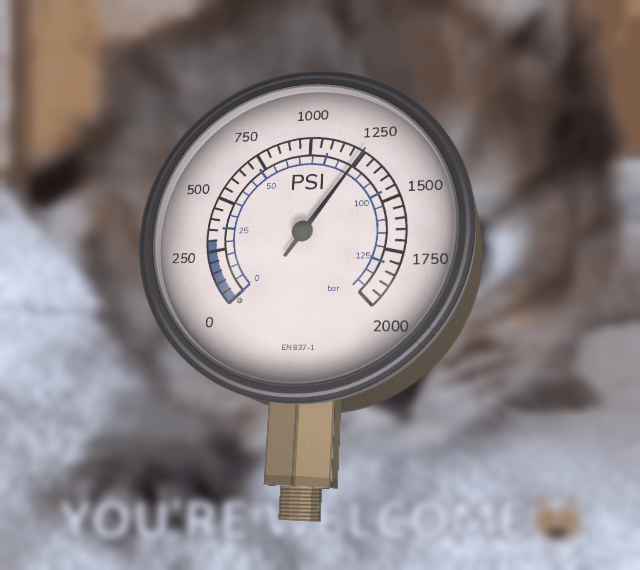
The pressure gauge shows 1250 psi
